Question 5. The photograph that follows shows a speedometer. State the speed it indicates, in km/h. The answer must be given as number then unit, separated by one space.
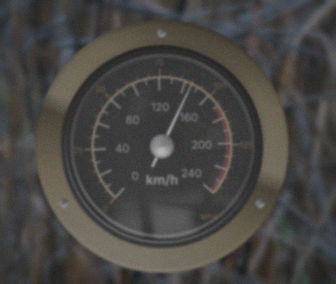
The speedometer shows 145 km/h
